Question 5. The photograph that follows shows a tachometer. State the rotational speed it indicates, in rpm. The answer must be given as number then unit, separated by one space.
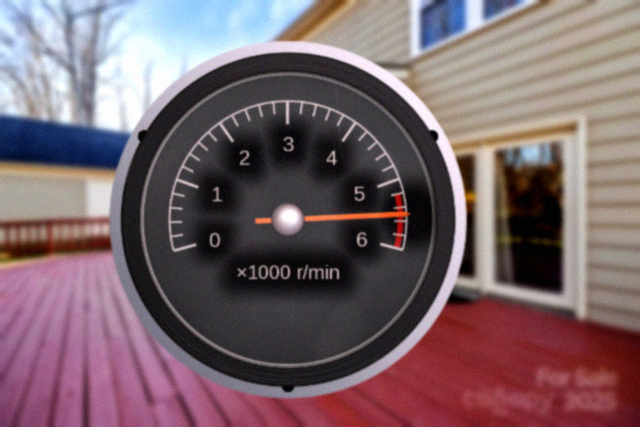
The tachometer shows 5500 rpm
